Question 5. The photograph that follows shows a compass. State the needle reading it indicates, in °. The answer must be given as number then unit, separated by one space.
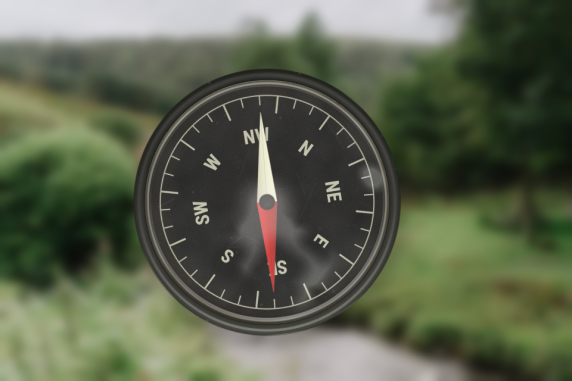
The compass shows 140 °
